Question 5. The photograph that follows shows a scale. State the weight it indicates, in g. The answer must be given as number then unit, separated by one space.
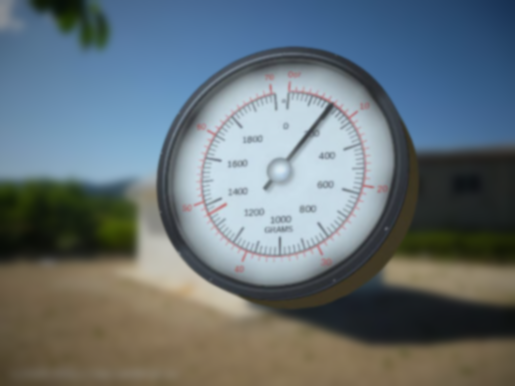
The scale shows 200 g
